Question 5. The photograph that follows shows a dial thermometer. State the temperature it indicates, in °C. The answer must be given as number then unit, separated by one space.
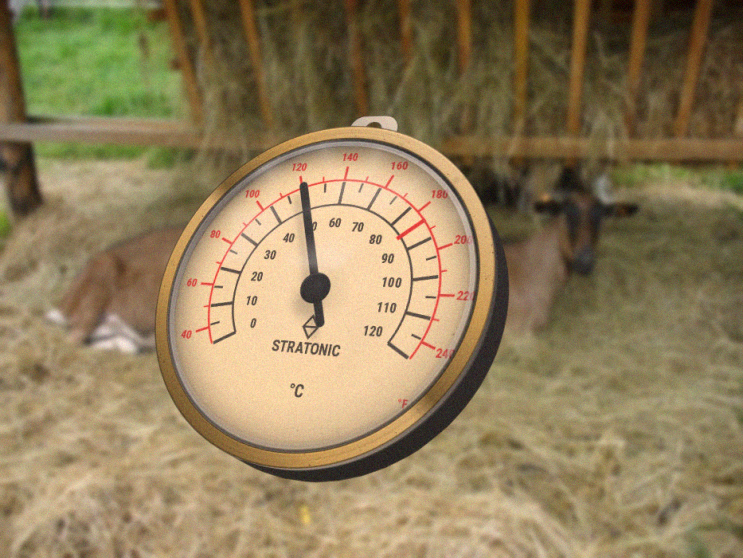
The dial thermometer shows 50 °C
